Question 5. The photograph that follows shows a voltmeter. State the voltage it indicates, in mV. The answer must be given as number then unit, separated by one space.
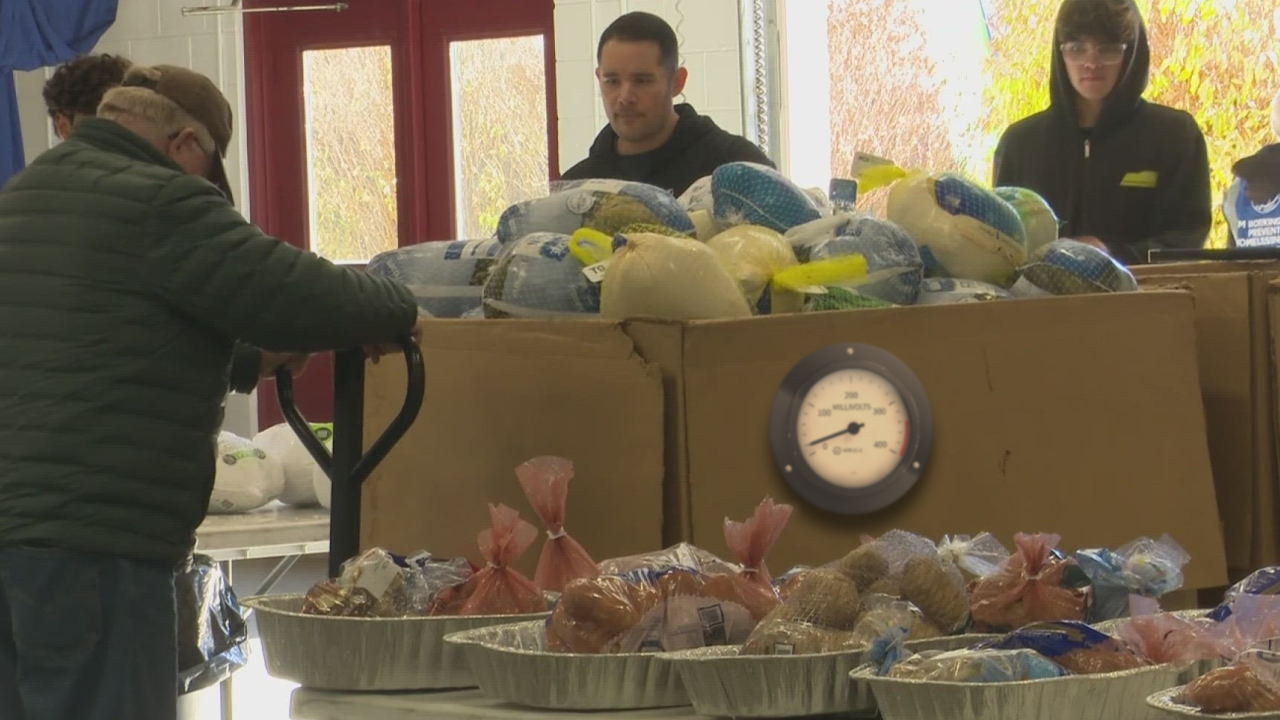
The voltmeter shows 20 mV
